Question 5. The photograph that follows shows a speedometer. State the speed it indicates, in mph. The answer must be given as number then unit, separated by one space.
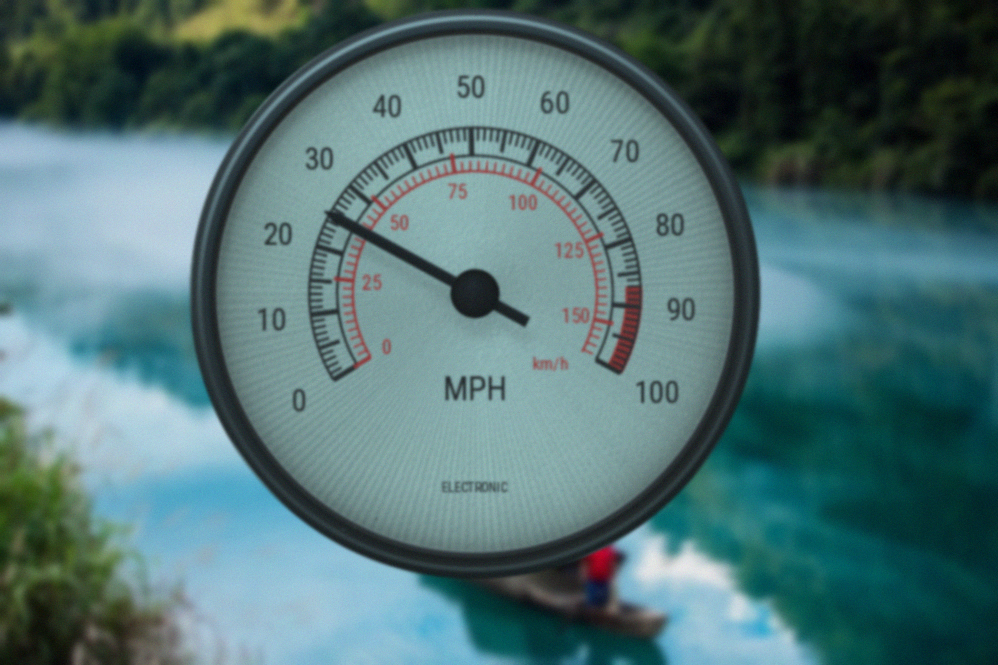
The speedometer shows 25 mph
